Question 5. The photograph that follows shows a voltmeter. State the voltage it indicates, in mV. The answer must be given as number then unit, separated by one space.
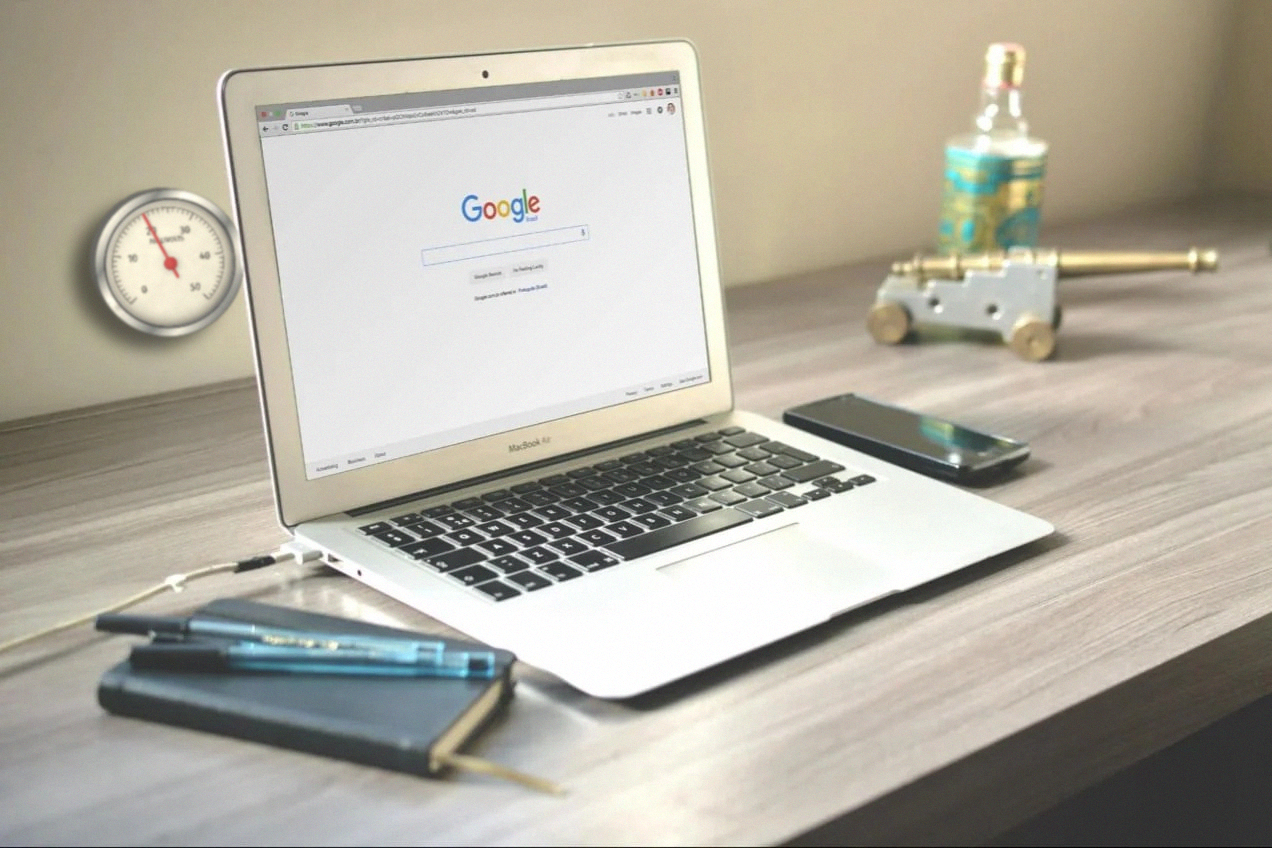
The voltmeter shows 20 mV
